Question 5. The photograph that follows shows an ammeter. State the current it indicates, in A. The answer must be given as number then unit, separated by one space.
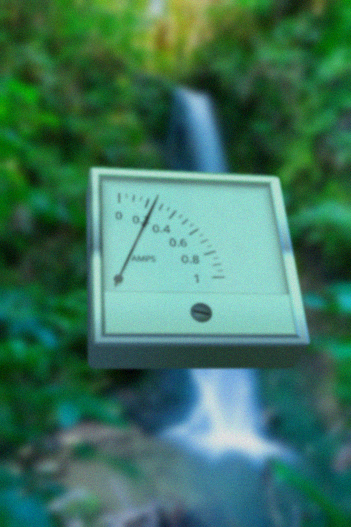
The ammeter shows 0.25 A
